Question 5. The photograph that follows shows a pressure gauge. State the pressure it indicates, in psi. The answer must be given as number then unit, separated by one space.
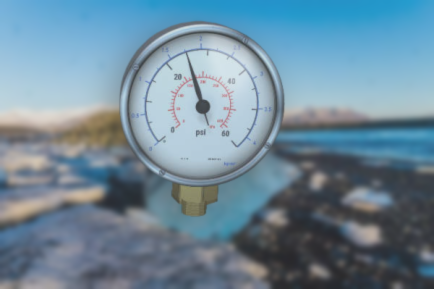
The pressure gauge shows 25 psi
